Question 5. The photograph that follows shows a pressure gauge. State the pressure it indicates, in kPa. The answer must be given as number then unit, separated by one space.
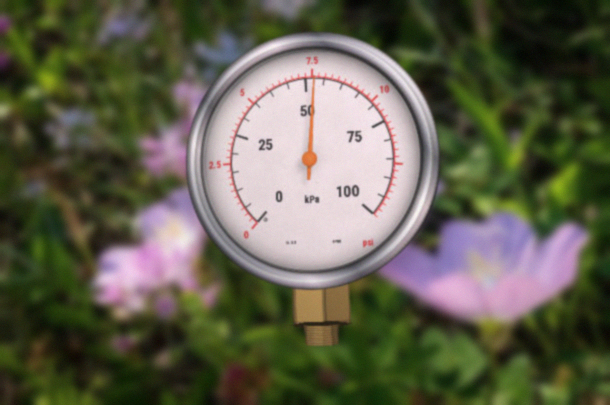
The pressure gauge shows 52.5 kPa
